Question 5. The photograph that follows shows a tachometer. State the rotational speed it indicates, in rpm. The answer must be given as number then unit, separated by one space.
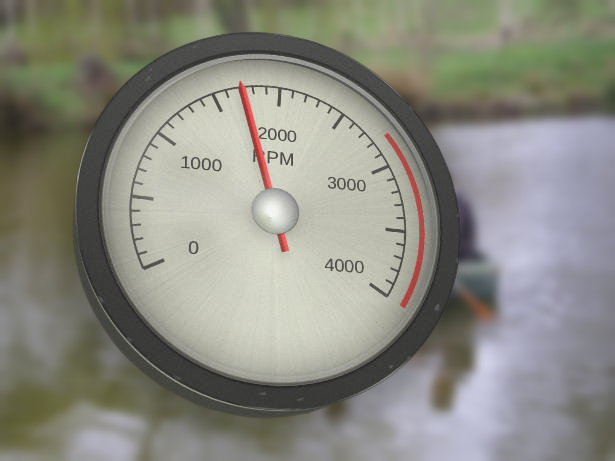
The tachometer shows 1700 rpm
